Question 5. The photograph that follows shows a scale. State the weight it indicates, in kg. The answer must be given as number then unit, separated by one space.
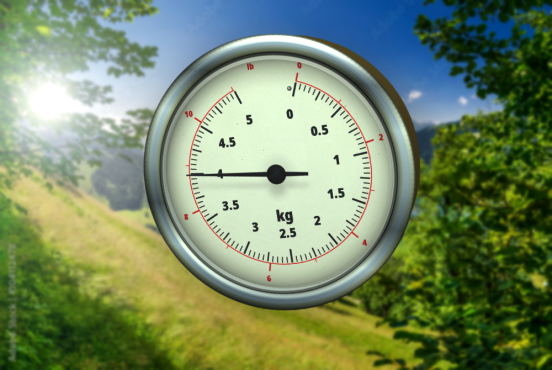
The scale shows 4 kg
